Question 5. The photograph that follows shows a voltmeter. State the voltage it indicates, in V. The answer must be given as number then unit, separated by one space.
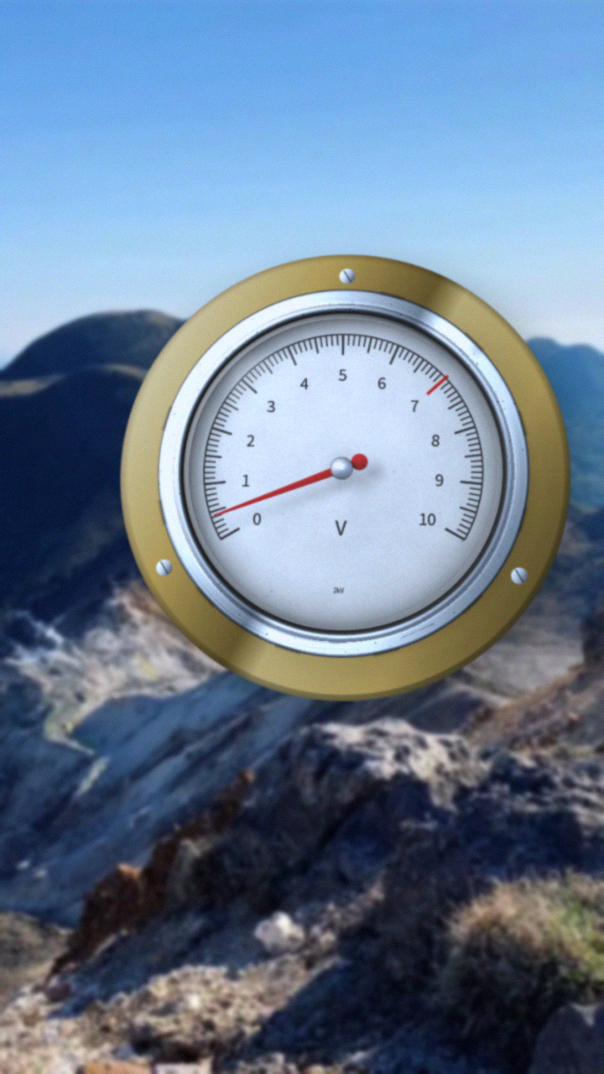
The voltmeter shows 0.4 V
